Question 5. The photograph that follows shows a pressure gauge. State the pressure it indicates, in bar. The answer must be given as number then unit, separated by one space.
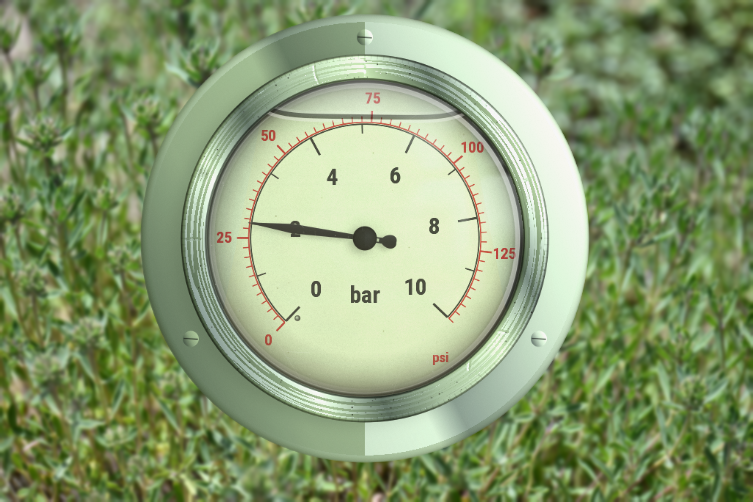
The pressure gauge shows 2 bar
